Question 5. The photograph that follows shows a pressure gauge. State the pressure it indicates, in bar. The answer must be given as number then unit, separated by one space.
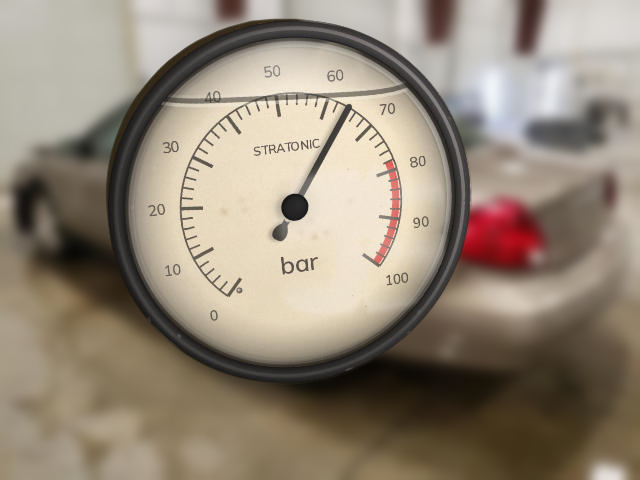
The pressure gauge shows 64 bar
